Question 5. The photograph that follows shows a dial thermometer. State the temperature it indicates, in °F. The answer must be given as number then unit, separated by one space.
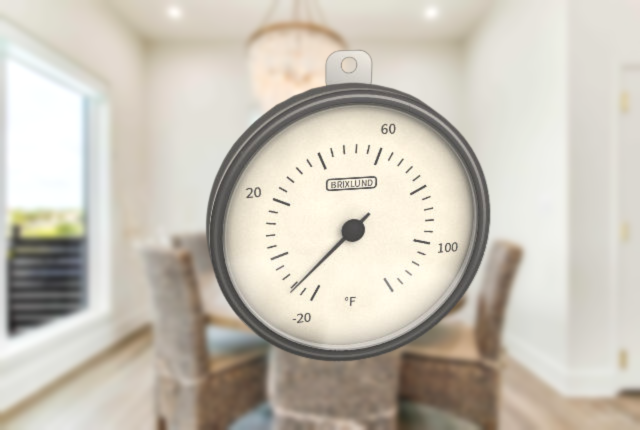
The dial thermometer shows -12 °F
